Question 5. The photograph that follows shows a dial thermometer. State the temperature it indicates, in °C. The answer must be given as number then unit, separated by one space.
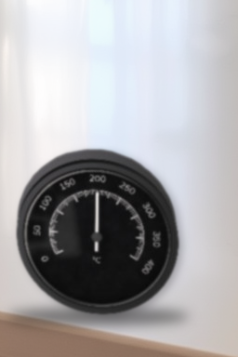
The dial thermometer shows 200 °C
